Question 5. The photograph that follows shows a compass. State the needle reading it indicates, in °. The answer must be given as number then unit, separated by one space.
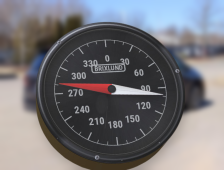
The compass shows 280 °
